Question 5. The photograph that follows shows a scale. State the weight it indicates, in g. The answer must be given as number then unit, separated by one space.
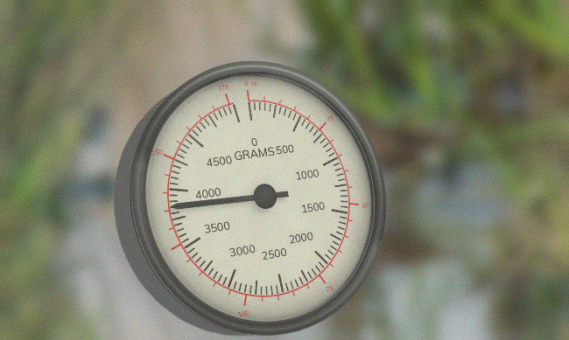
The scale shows 3850 g
